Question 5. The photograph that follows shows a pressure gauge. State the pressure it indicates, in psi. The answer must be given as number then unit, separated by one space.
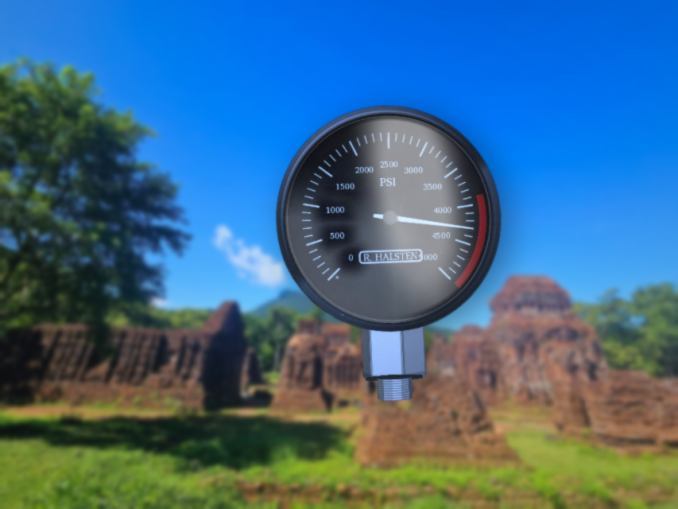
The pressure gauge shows 4300 psi
